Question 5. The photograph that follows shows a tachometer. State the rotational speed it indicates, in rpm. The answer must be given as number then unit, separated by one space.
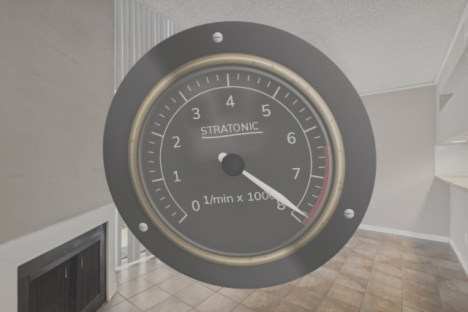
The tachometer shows 7800 rpm
